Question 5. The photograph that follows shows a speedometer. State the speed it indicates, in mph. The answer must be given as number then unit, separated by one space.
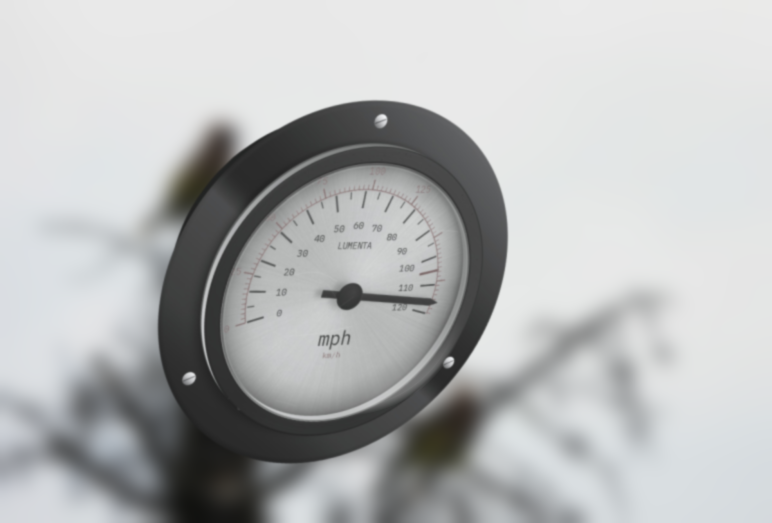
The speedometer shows 115 mph
